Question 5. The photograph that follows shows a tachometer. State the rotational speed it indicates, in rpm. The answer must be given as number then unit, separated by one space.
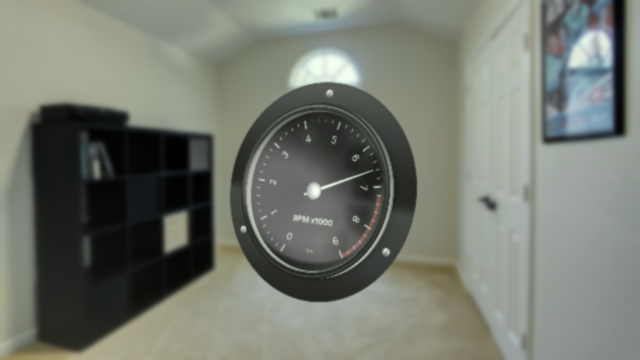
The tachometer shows 6600 rpm
